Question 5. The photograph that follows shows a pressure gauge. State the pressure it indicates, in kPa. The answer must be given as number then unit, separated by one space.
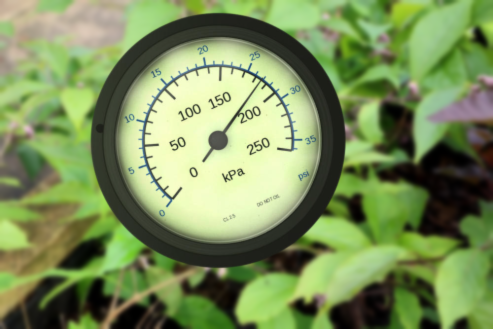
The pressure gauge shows 185 kPa
